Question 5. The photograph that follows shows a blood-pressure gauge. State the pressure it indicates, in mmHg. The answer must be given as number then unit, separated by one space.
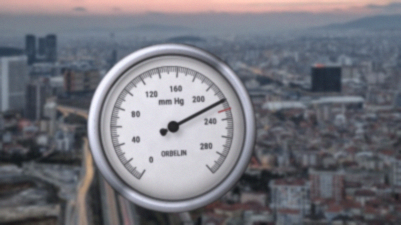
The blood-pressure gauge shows 220 mmHg
